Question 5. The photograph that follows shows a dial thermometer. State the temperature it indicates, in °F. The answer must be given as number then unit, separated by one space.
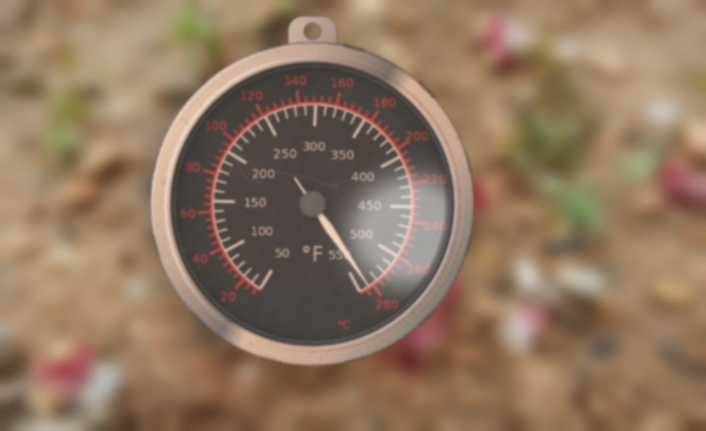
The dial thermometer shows 540 °F
